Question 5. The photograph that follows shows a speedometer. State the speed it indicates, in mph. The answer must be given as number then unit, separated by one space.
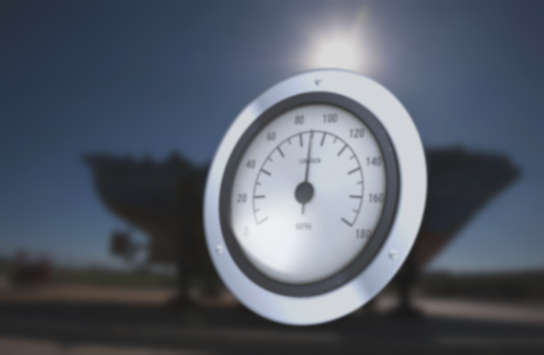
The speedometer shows 90 mph
